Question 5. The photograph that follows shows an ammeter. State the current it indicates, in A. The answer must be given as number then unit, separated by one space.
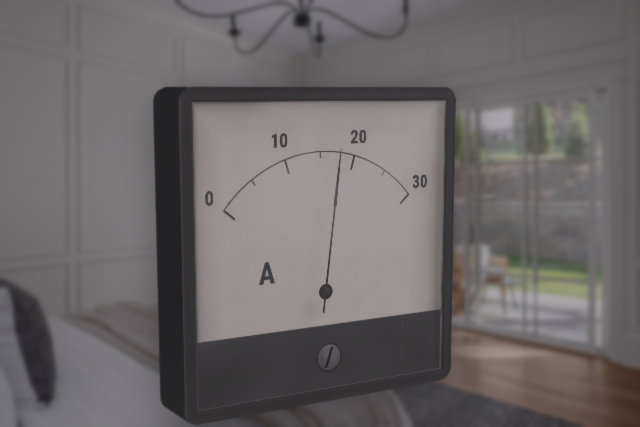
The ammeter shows 17.5 A
